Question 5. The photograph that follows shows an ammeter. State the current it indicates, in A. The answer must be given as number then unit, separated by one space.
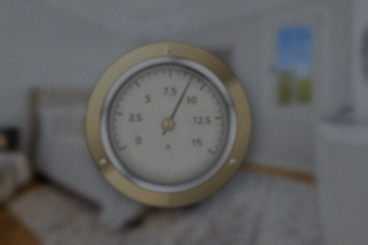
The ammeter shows 9 A
